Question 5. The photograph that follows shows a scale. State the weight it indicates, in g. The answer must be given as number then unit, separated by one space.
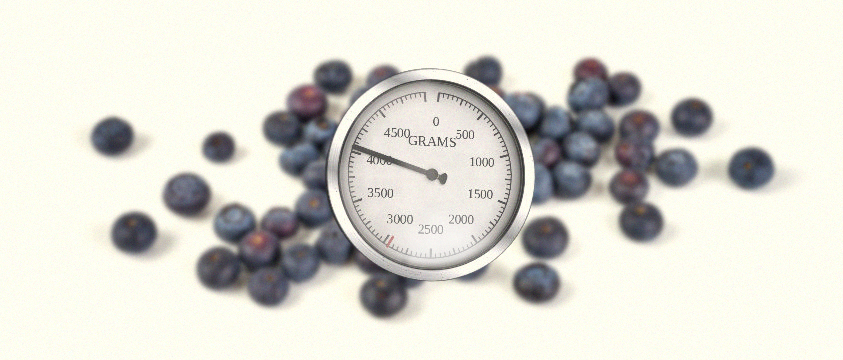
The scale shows 4050 g
